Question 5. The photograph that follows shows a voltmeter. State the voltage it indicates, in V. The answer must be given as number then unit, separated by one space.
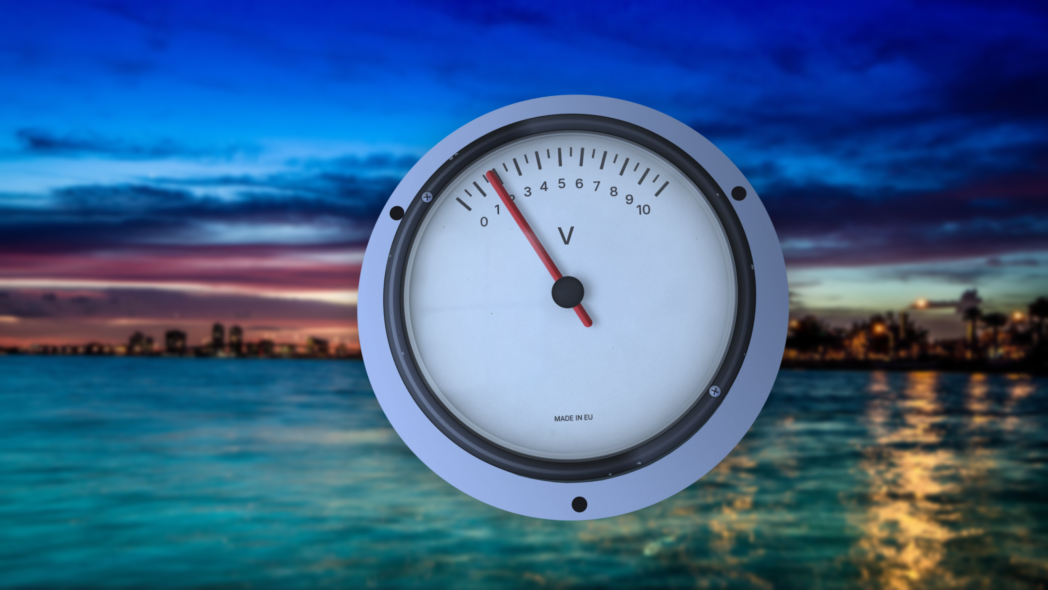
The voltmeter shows 1.75 V
